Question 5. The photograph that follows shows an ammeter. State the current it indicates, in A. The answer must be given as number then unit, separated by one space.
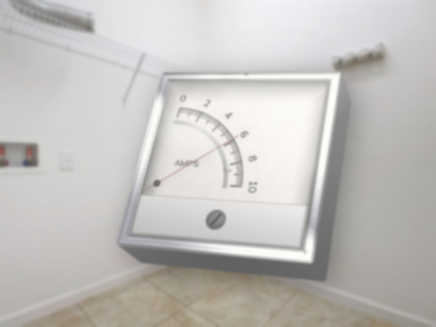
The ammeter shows 6 A
